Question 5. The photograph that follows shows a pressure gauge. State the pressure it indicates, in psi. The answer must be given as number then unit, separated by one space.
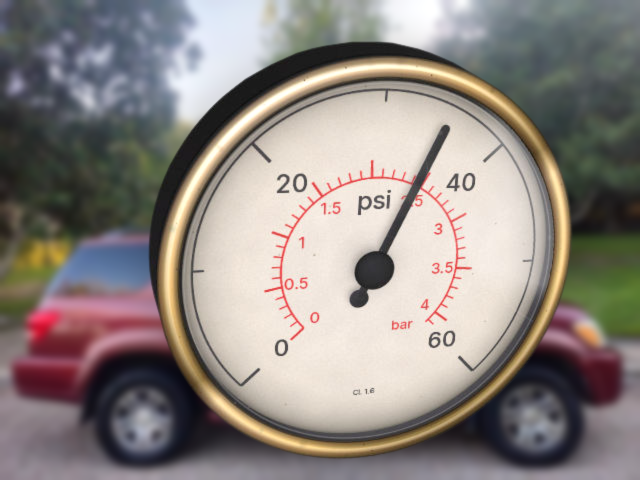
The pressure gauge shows 35 psi
